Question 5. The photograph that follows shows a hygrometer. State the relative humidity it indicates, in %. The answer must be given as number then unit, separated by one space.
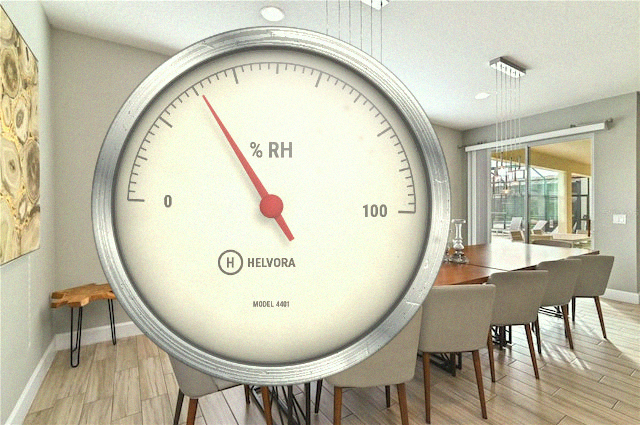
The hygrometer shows 31 %
